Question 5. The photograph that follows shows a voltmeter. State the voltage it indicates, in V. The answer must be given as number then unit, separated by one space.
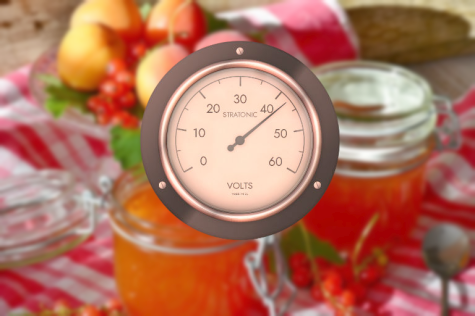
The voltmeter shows 42.5 V
